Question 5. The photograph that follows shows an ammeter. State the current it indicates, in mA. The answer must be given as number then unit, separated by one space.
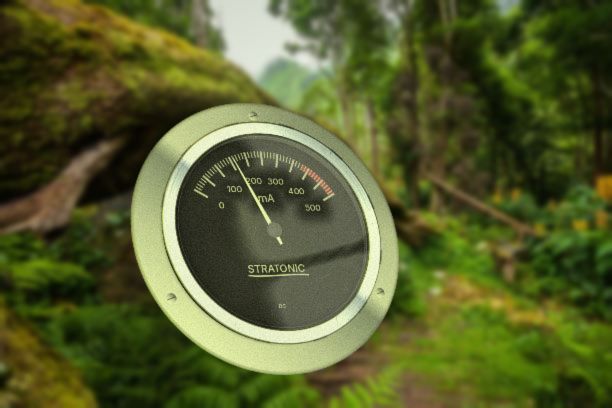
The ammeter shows 150 mA
